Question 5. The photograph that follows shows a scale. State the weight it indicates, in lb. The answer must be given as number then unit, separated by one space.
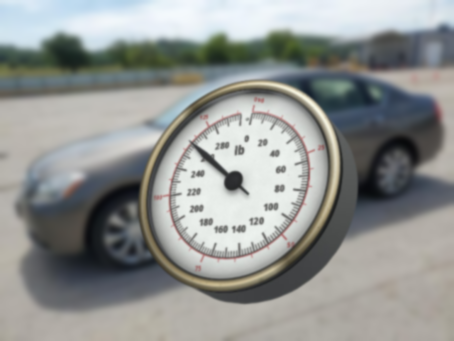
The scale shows 260 lb
